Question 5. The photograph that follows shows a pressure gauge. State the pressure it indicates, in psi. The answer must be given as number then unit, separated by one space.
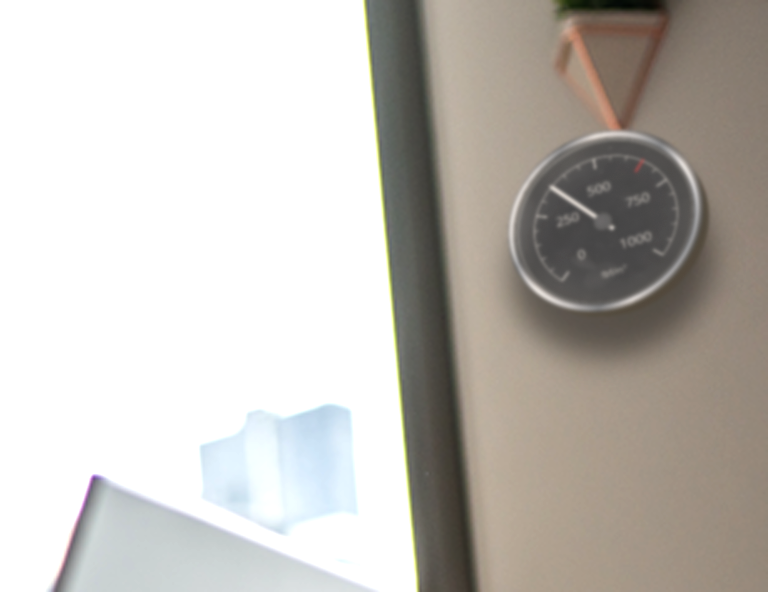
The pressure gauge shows 350 psi
